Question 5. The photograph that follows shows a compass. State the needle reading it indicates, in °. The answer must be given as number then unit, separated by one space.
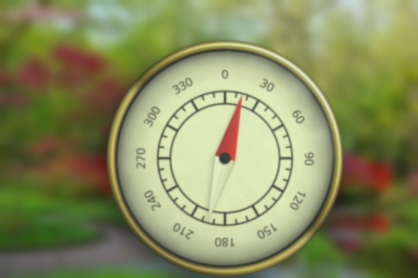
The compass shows 15 °
